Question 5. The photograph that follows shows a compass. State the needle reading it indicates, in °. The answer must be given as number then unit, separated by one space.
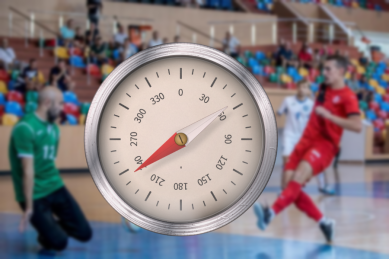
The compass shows 235 °
